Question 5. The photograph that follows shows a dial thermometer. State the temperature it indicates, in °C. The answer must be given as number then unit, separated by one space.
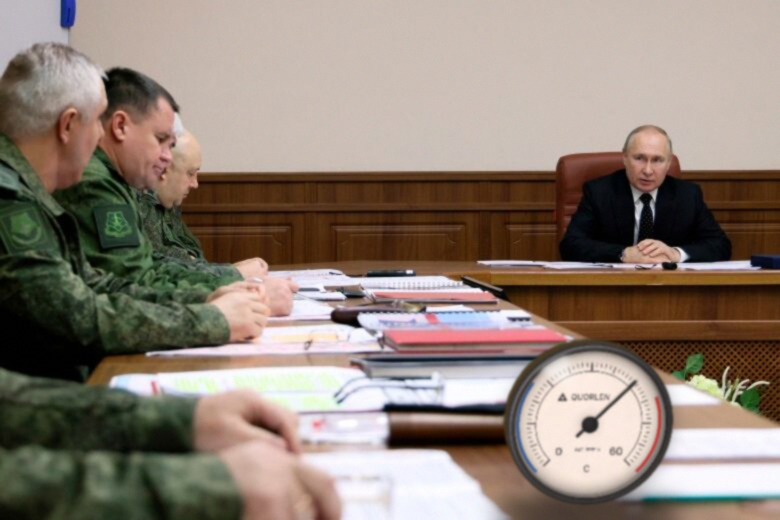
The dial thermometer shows 40 °C
